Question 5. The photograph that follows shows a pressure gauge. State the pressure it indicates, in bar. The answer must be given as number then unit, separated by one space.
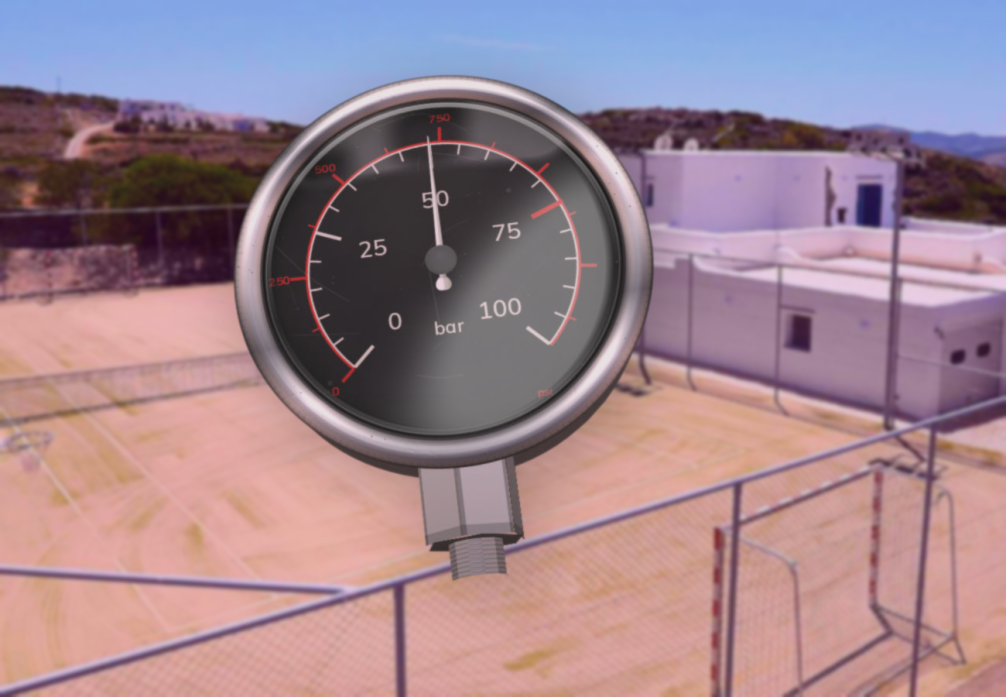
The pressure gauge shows 50 bar
